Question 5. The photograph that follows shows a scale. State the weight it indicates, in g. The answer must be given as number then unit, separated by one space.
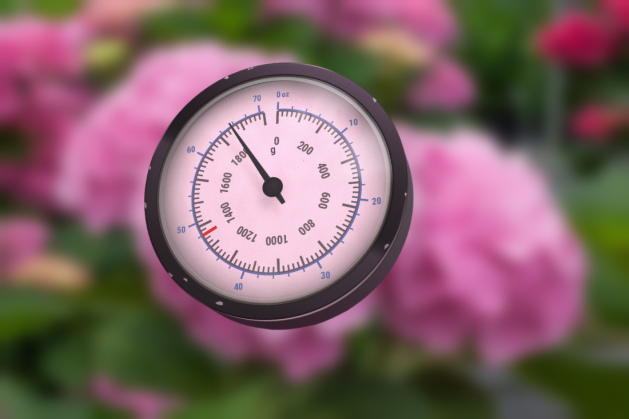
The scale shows 1860 g
